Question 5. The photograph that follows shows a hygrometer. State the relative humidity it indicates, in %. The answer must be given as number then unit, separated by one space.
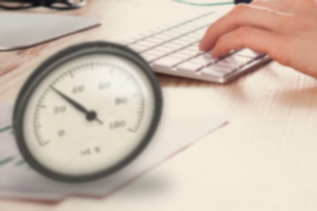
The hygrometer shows 30 %
